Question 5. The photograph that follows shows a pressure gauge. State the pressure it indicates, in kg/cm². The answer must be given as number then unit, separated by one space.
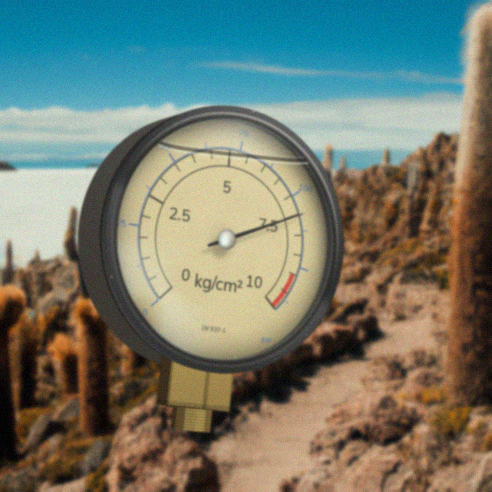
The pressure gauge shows 7.5 kg/cm²
